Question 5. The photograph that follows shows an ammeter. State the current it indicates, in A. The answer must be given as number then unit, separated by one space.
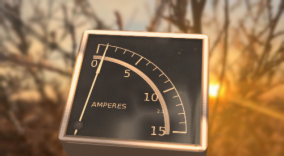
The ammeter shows 1 A
